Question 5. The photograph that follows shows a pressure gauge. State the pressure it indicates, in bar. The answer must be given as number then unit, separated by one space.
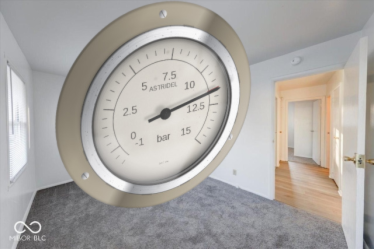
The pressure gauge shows 11.5 bar
